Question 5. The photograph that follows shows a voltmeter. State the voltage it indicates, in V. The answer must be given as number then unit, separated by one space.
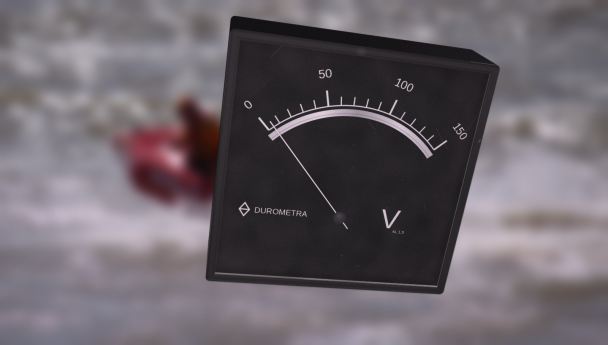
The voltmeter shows 5 V
